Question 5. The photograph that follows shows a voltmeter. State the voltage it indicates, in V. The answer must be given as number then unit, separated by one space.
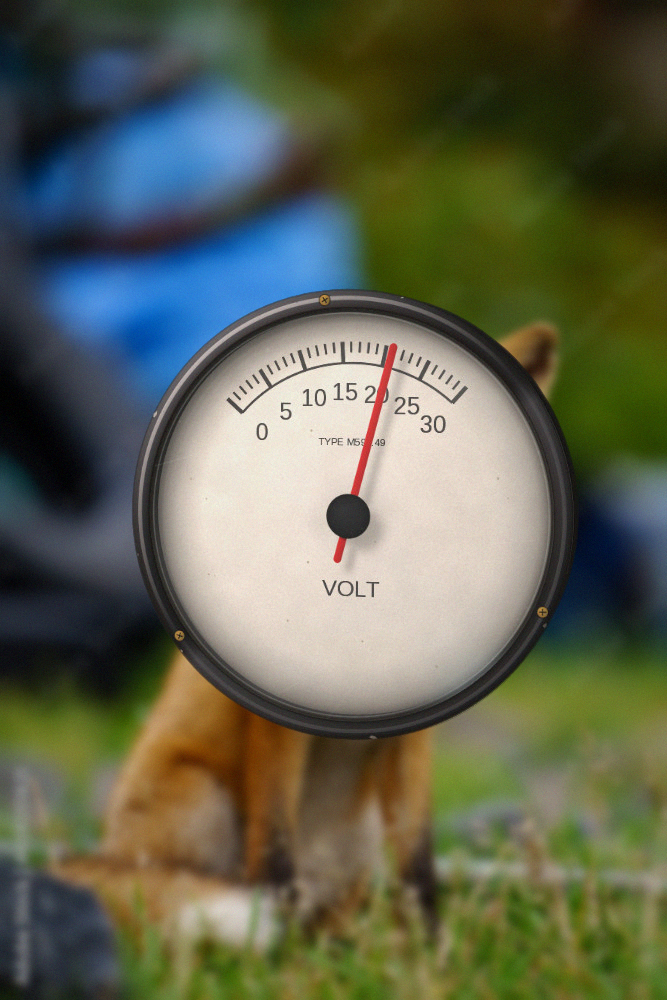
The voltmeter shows 21 V
